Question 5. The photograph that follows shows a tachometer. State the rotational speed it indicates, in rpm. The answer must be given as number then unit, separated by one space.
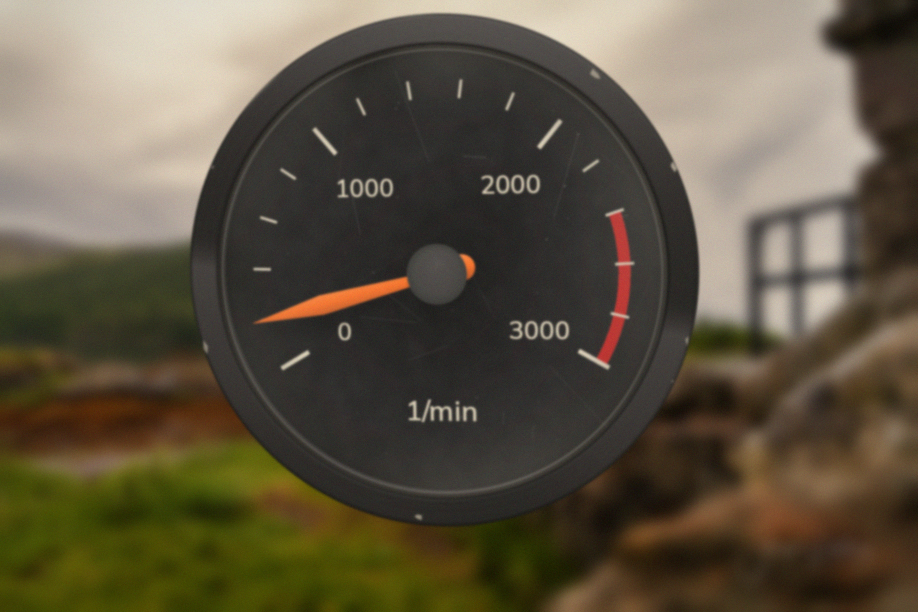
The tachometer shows 200 rpm
